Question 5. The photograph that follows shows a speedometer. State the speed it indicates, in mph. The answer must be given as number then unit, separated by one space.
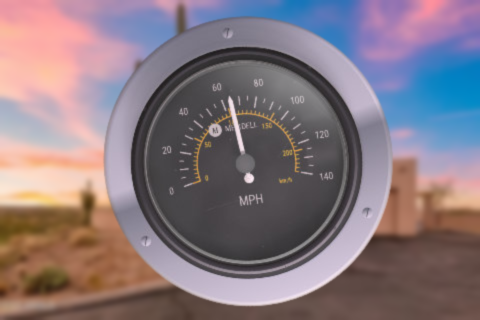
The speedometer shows 65 mph
